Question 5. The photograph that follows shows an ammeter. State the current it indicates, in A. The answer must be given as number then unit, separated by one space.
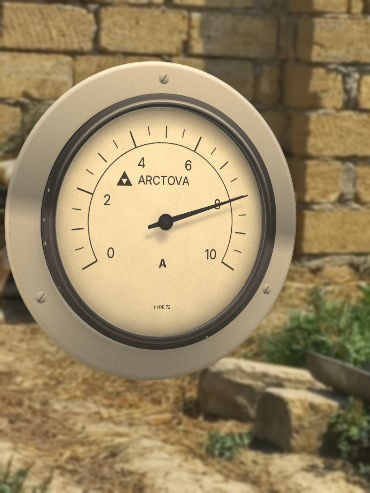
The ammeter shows 8 A
